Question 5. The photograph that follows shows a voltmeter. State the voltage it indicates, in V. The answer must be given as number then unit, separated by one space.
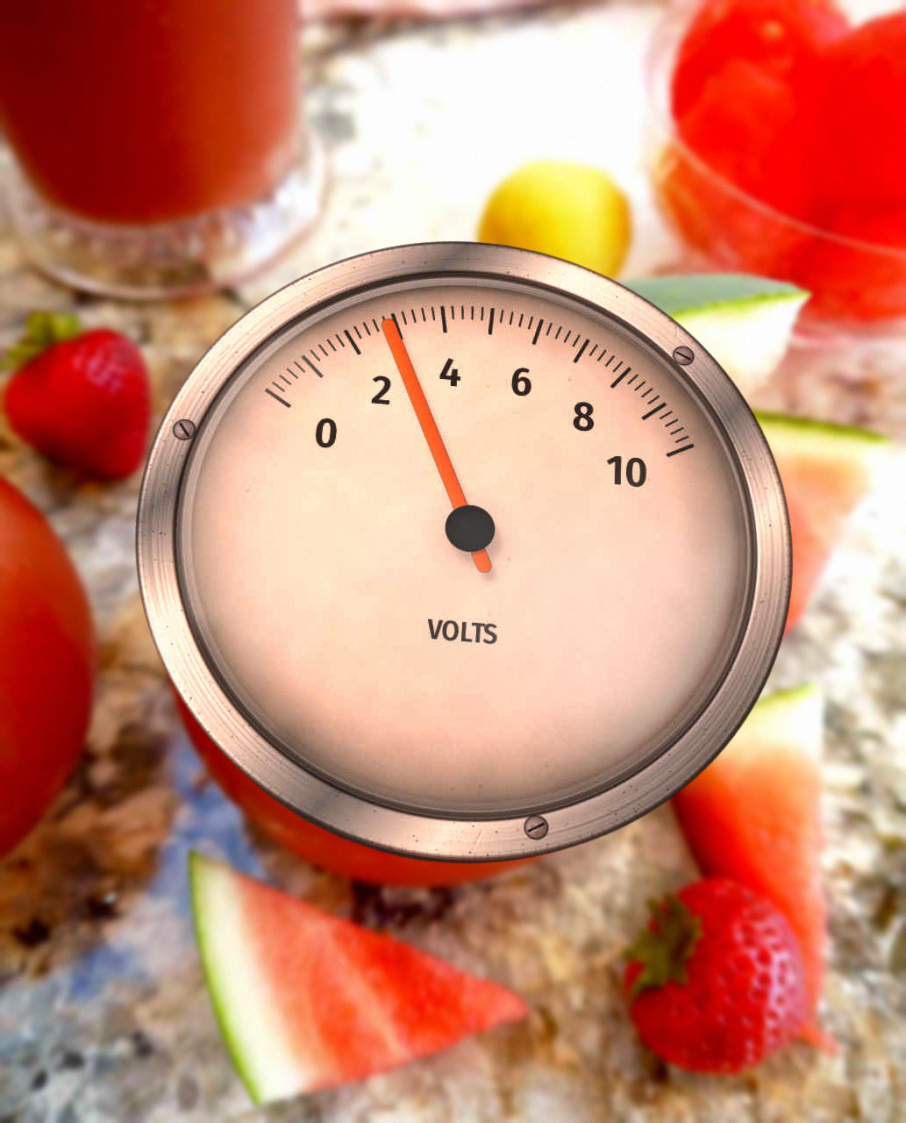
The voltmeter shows 2.8 V
